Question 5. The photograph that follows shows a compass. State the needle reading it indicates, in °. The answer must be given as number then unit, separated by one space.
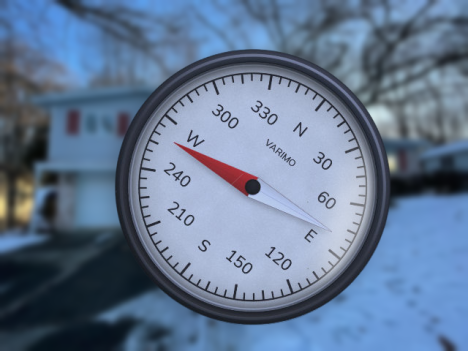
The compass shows 260 °
